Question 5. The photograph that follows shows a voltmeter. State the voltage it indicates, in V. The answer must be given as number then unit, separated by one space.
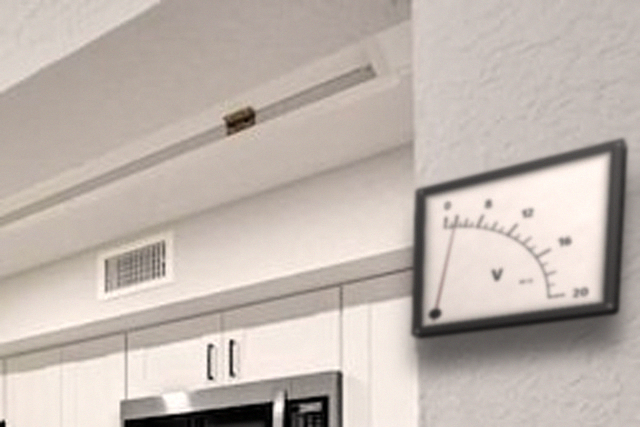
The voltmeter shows 4 V
